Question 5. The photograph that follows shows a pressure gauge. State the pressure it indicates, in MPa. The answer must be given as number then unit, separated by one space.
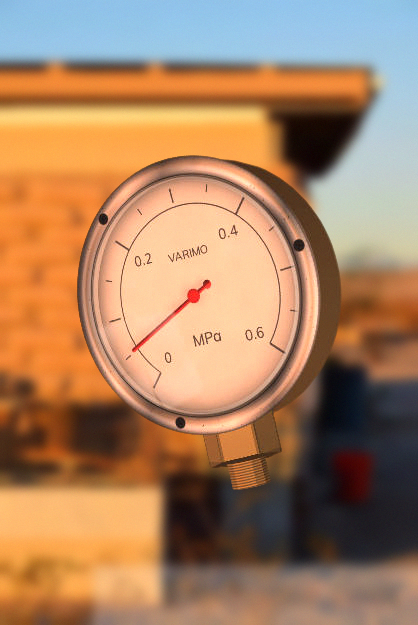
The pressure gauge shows 0.05 MPa
